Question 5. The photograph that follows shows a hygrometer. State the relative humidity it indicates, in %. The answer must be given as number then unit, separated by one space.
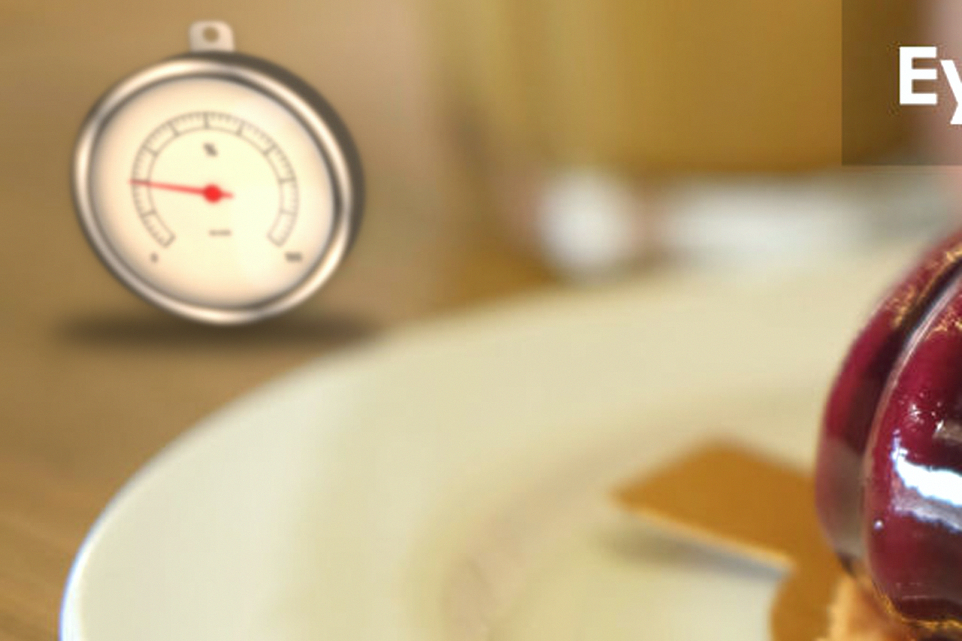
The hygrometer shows 20 %
